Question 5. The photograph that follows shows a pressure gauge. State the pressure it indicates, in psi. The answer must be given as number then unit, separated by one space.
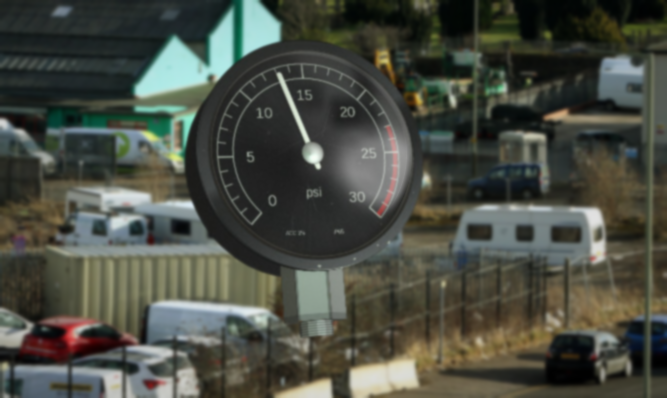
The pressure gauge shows 13 psi
